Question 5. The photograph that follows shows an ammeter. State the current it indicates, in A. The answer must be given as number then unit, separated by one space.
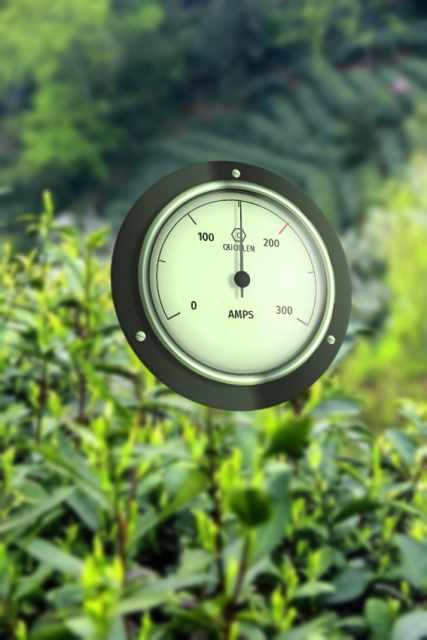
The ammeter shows 150 A
